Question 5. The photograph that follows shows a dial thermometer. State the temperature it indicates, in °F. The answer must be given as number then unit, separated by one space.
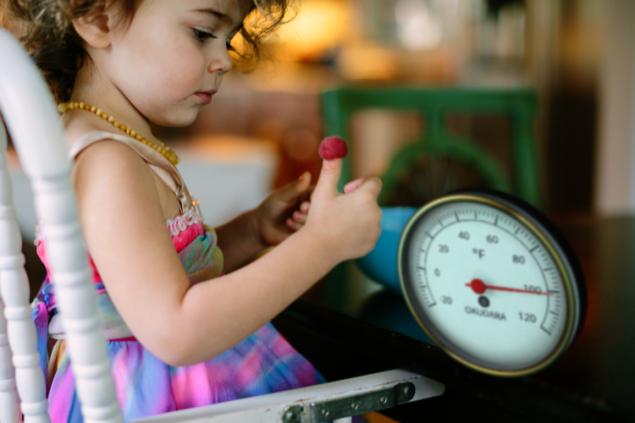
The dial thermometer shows 100 °F
